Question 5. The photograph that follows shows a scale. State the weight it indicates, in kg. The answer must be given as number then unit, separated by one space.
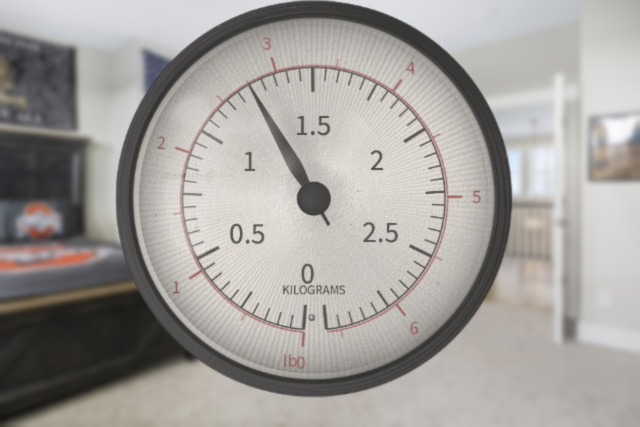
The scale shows 1.25 kg
